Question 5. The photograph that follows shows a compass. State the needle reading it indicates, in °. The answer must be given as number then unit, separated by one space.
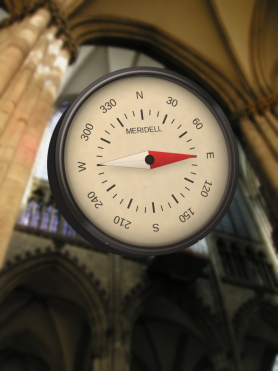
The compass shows 90 °
